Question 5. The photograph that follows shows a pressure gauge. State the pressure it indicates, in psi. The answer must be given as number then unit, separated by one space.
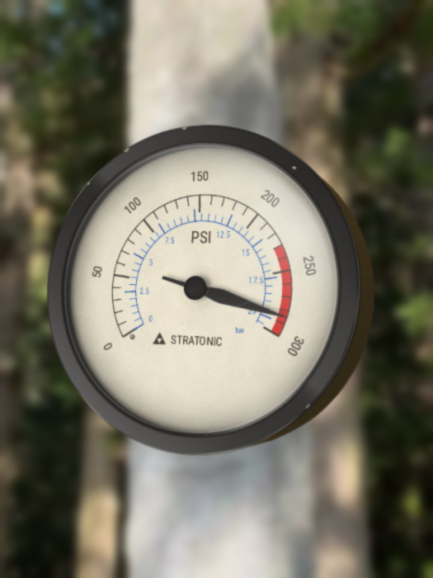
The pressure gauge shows 285 psi
